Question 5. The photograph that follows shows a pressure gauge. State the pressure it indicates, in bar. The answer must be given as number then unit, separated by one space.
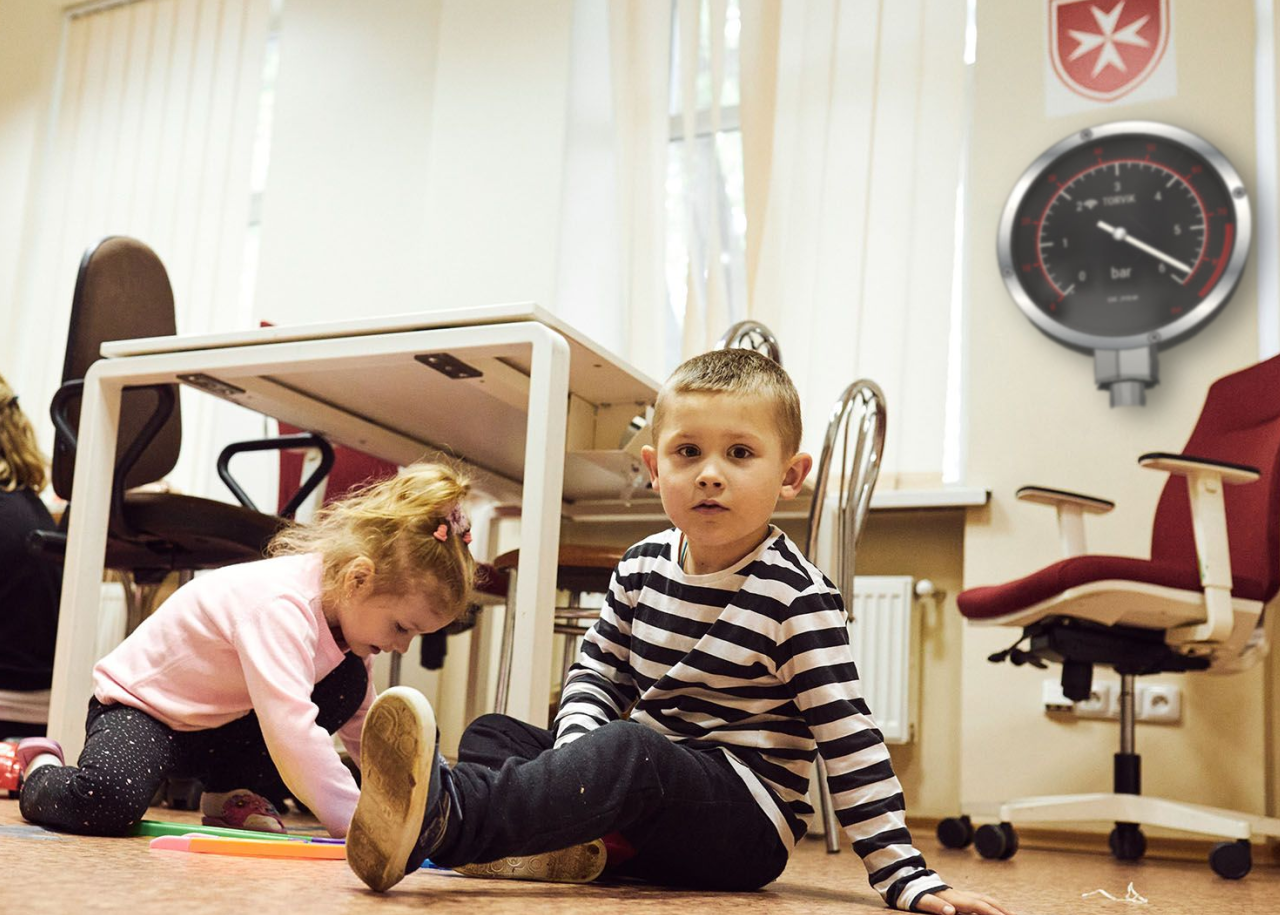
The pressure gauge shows 5.8 bar
